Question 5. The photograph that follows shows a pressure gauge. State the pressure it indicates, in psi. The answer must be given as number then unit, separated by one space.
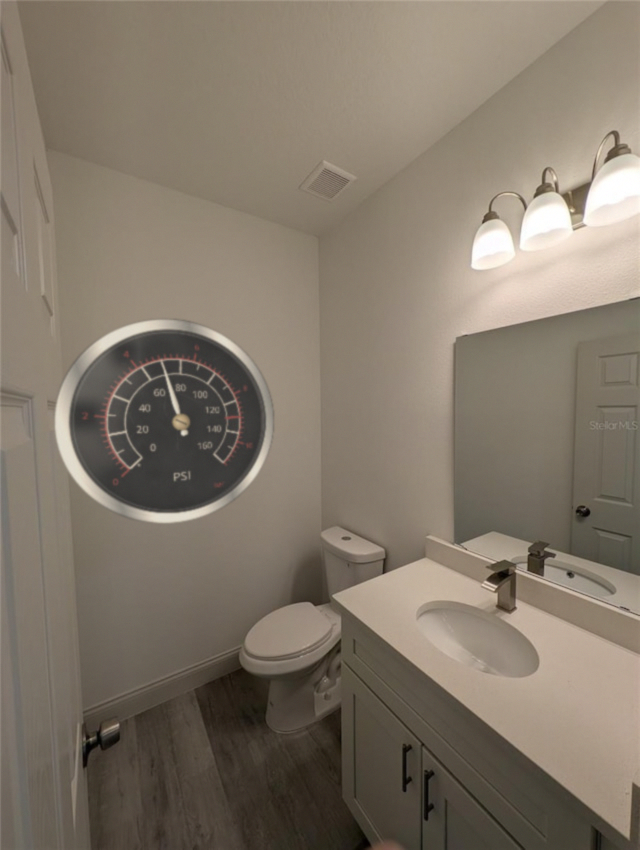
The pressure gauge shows 70 psi
